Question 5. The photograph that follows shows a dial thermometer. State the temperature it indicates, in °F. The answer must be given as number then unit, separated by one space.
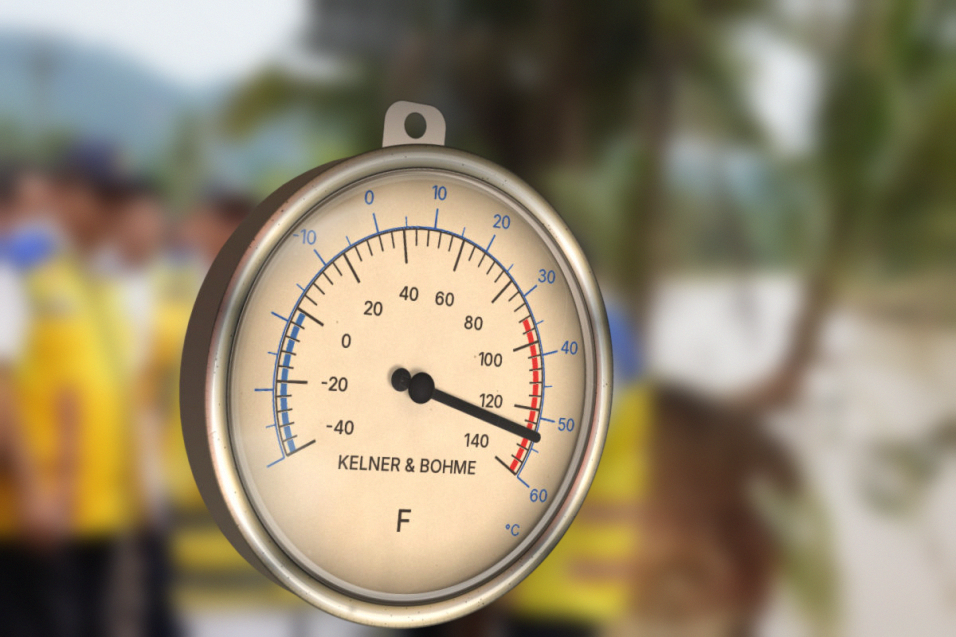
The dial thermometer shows 128 °F
